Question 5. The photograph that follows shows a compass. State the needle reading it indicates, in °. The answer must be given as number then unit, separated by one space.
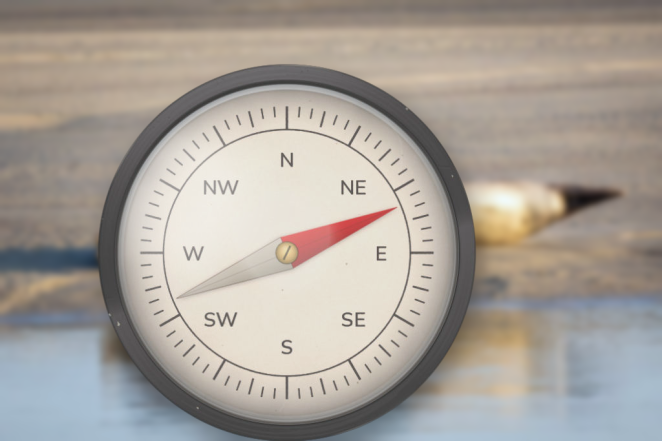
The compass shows 67.5 °
